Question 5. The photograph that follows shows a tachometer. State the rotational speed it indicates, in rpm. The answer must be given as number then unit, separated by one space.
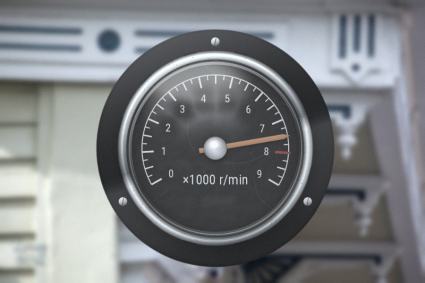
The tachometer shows 7500 rpm
